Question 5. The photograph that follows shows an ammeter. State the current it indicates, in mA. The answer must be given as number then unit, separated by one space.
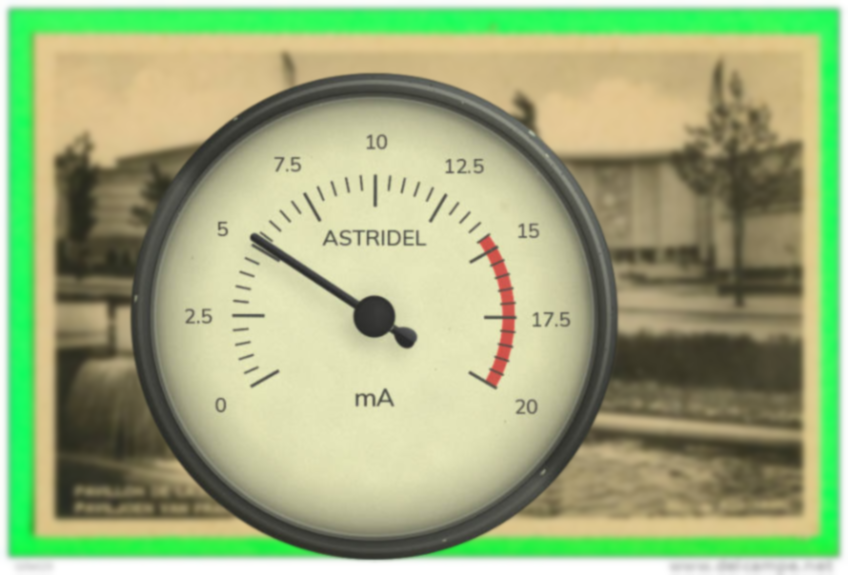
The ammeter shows 5.25 mA
